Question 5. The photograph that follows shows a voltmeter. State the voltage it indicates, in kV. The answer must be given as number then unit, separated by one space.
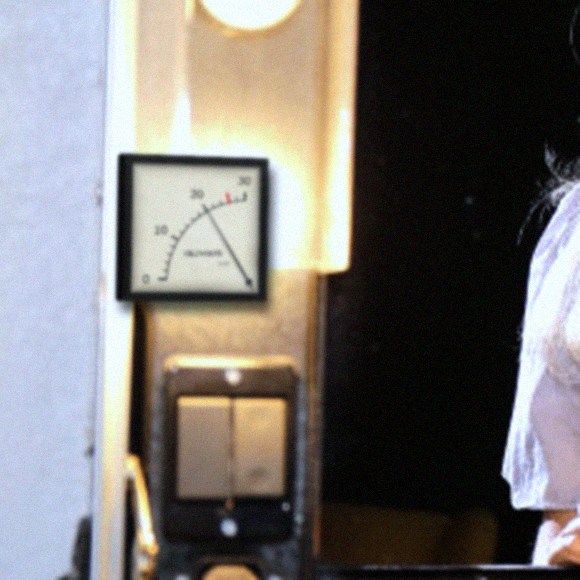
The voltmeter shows 20 kV
